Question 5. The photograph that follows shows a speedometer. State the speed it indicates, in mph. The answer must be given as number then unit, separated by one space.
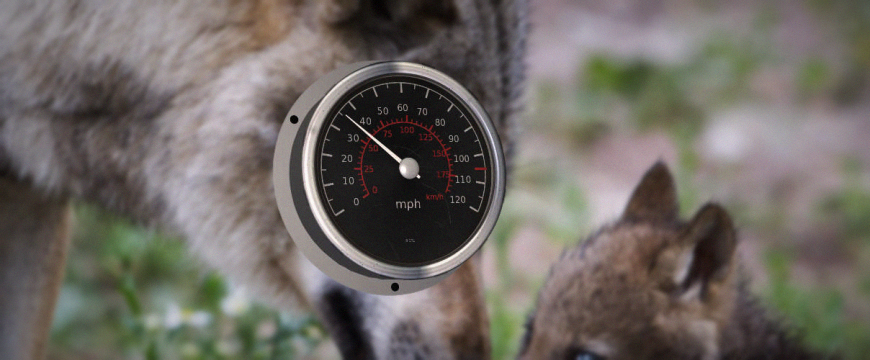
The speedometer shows 35 mph
